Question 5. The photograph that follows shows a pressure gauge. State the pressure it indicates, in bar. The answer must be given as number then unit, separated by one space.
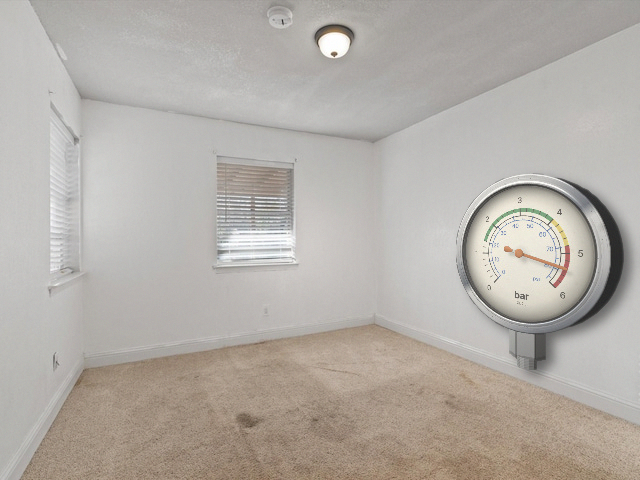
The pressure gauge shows 5.4 bar
